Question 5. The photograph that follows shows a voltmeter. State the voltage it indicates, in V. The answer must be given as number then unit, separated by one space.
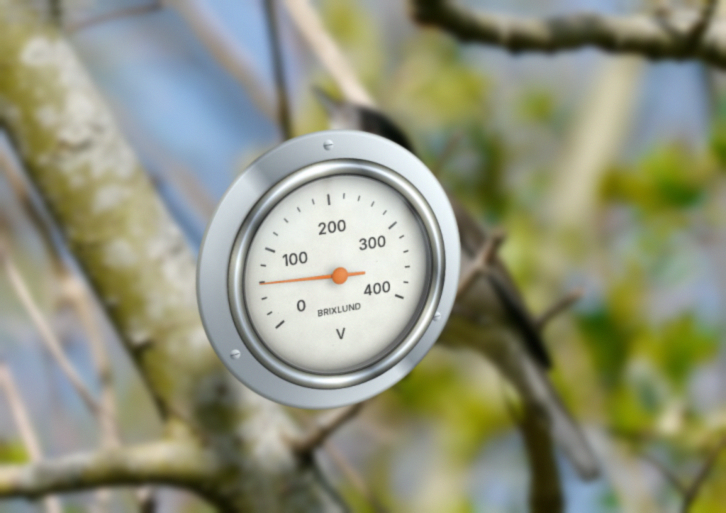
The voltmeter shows 60 V
